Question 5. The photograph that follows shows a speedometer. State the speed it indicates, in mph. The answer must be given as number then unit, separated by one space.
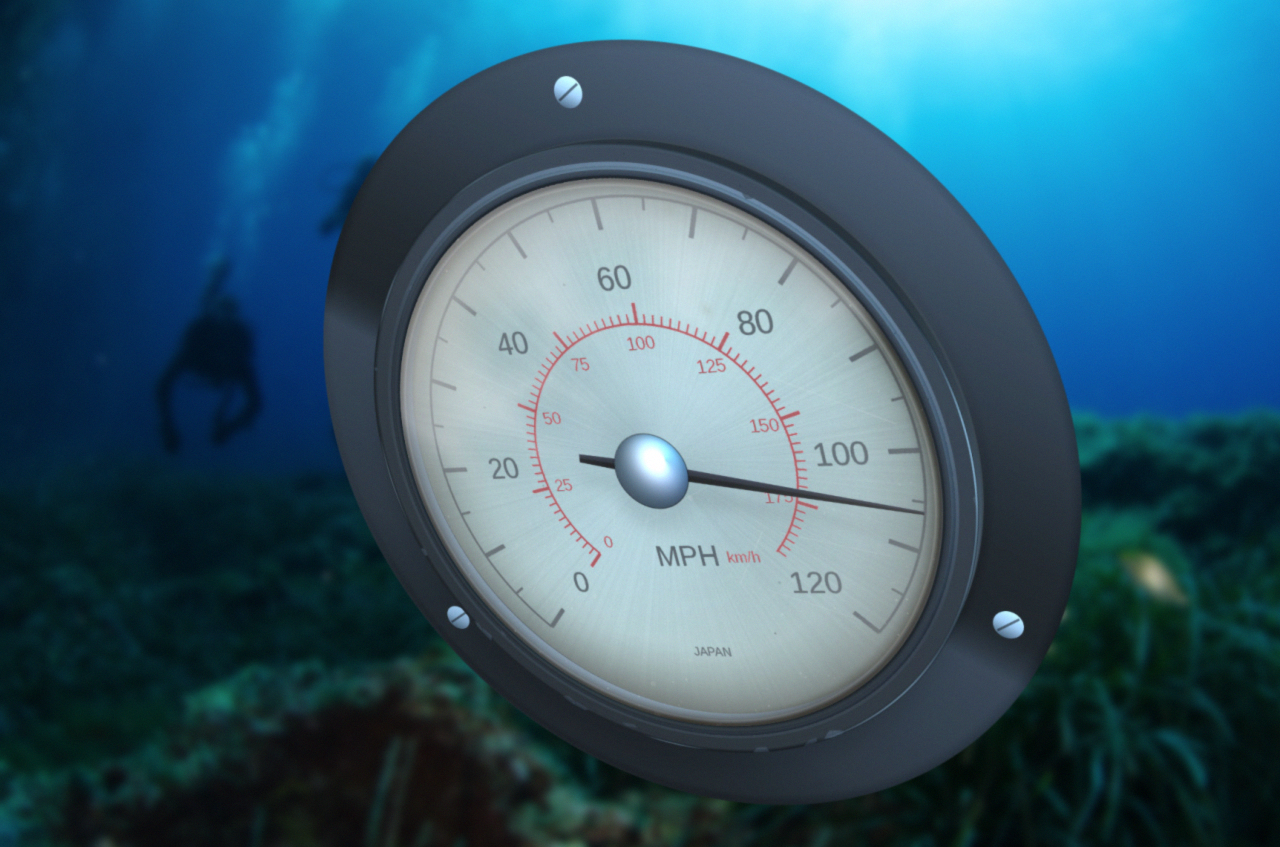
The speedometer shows 105 mph
